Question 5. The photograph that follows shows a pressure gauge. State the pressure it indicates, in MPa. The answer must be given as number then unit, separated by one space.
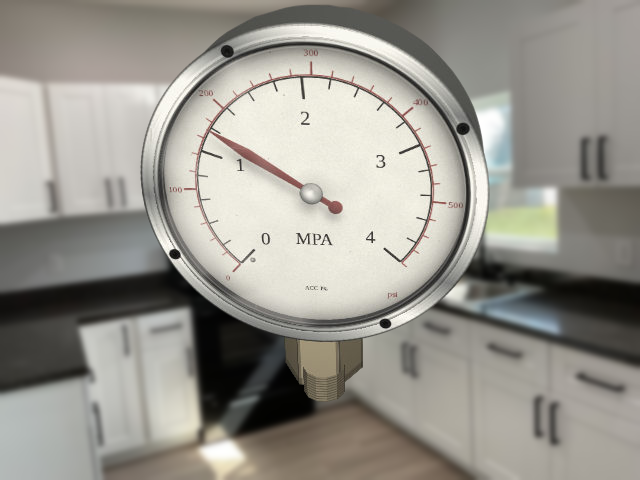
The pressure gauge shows 1.2 MPa
